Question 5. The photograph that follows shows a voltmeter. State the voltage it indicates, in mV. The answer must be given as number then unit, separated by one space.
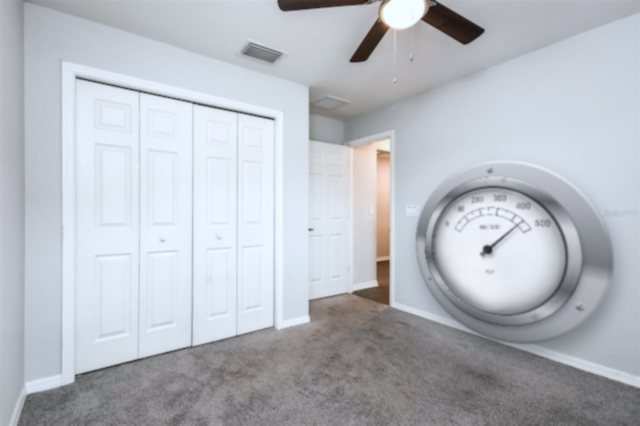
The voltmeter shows 450 mV
